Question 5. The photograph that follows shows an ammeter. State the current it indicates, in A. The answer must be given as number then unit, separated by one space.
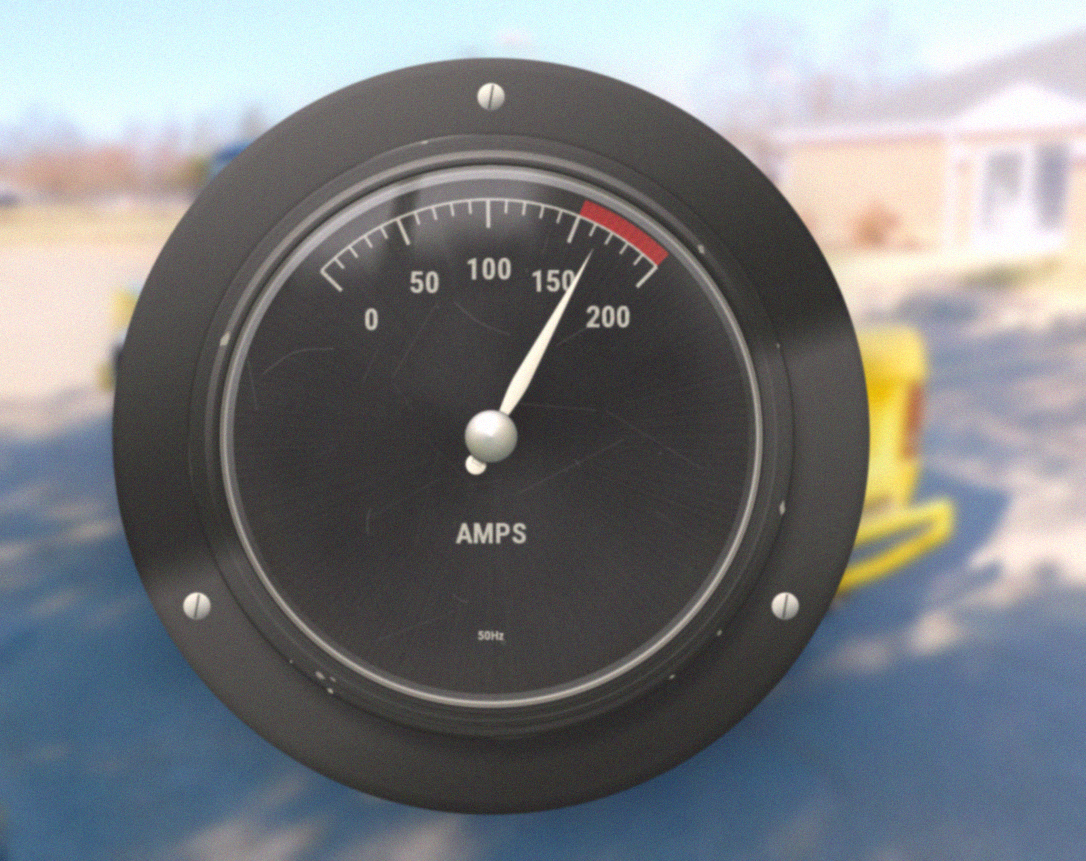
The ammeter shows 165 A
